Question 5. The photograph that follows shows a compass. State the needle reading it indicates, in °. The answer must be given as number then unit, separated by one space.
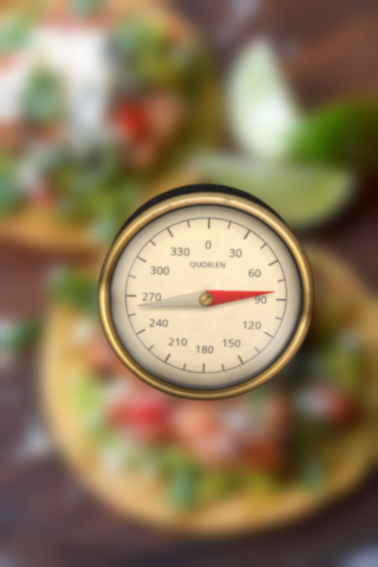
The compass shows 82.5 °
